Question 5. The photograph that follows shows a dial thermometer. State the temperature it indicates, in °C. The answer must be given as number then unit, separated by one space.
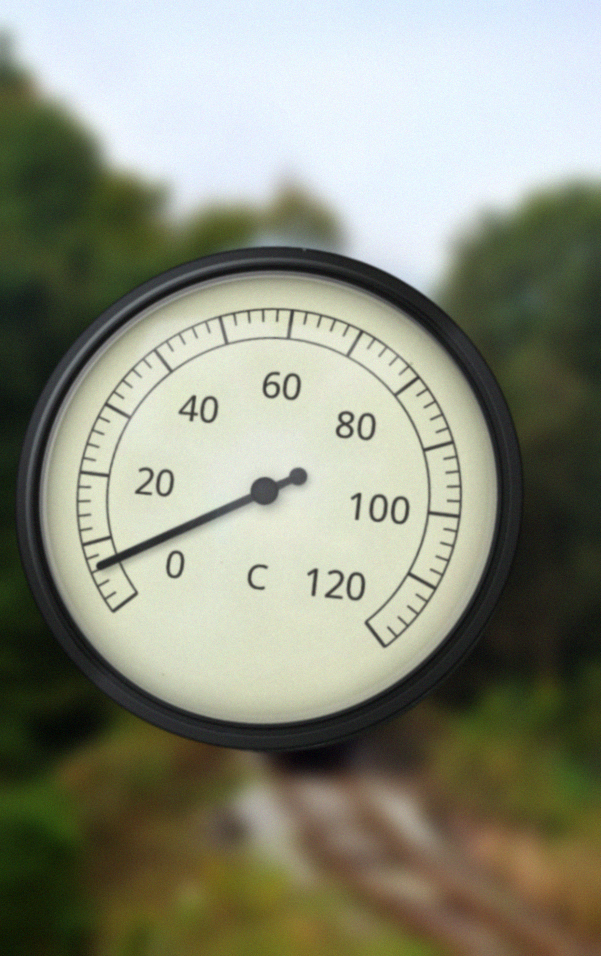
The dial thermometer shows 6 °C
